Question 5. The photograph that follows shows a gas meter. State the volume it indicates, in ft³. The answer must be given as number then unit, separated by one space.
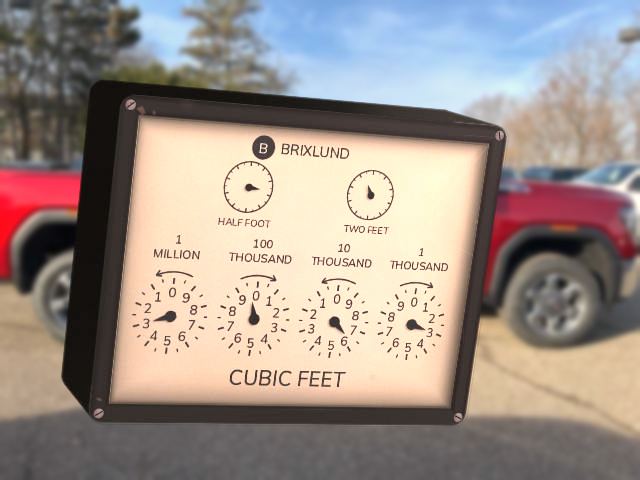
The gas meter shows 296300 ft³
